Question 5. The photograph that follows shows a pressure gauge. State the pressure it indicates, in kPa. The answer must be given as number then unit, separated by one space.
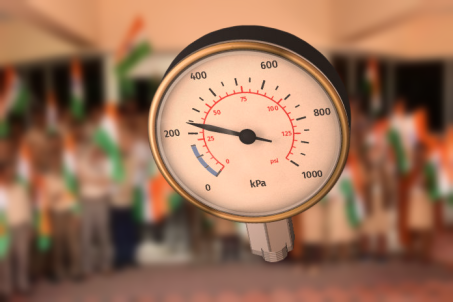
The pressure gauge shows 250 kPa
